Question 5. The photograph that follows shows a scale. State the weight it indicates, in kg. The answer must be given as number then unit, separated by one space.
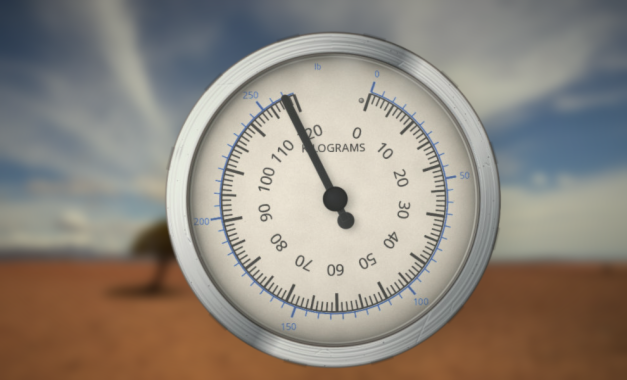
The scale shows 118 kg
